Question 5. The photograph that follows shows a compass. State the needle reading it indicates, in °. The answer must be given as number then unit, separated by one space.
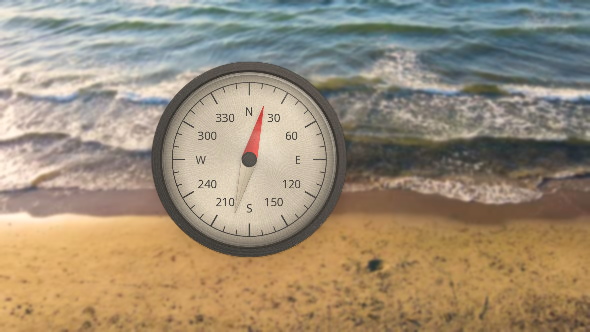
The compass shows 15 °
